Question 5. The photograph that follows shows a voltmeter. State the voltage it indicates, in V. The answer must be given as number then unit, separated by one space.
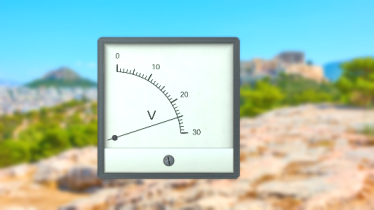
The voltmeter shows 25 V
